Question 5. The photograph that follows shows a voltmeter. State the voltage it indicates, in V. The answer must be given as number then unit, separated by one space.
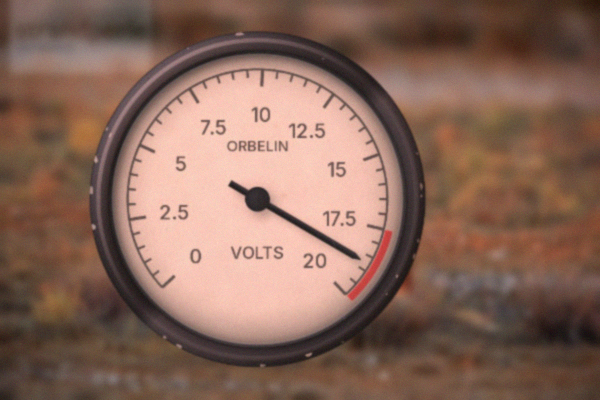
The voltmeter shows 18.75 V
